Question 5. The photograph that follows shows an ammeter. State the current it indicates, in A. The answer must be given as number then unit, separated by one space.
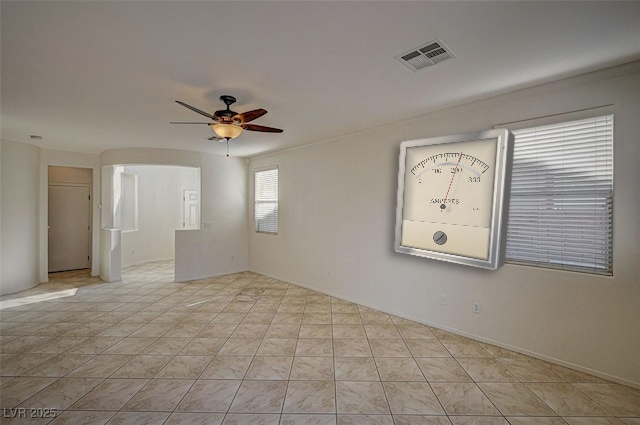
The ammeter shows 200 A
